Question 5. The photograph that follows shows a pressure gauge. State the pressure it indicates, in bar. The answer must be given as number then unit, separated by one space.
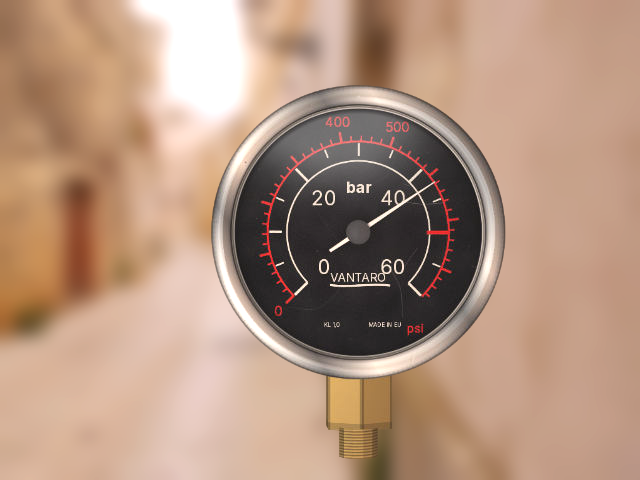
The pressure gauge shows 42.5 bar
